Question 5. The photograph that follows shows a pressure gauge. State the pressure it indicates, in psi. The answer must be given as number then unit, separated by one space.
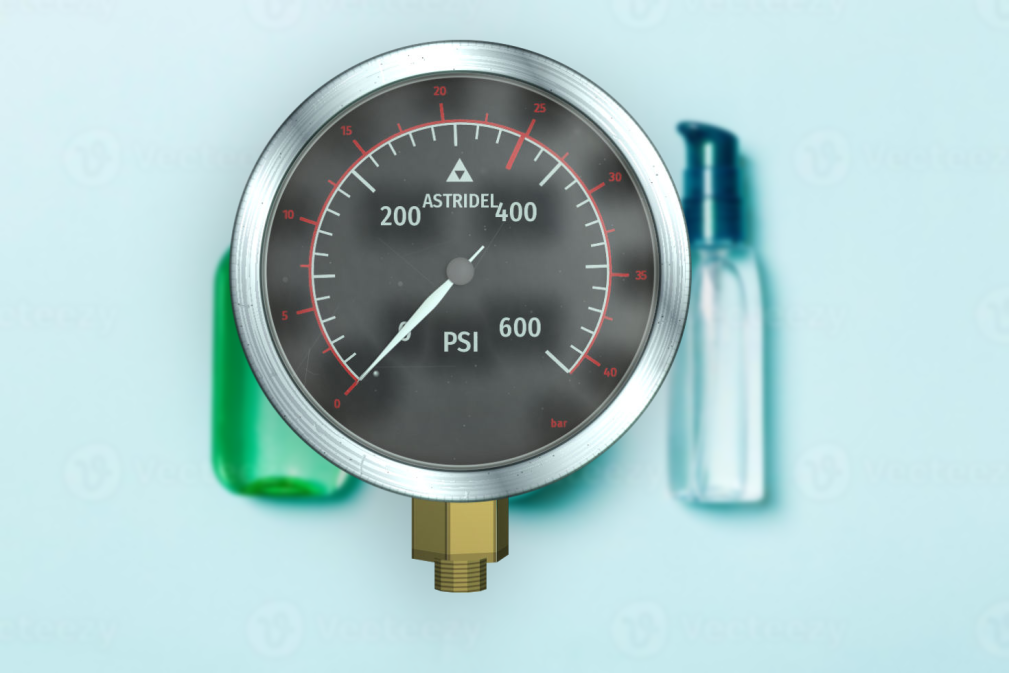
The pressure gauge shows 0 psi
